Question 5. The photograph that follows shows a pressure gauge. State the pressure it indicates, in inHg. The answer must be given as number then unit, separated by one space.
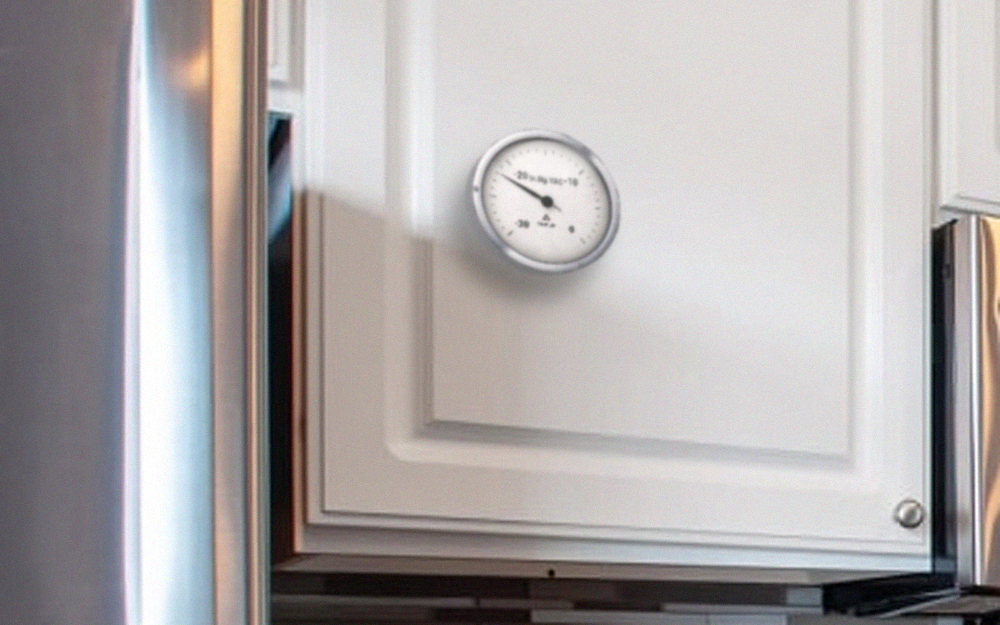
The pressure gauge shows -22 inHg
